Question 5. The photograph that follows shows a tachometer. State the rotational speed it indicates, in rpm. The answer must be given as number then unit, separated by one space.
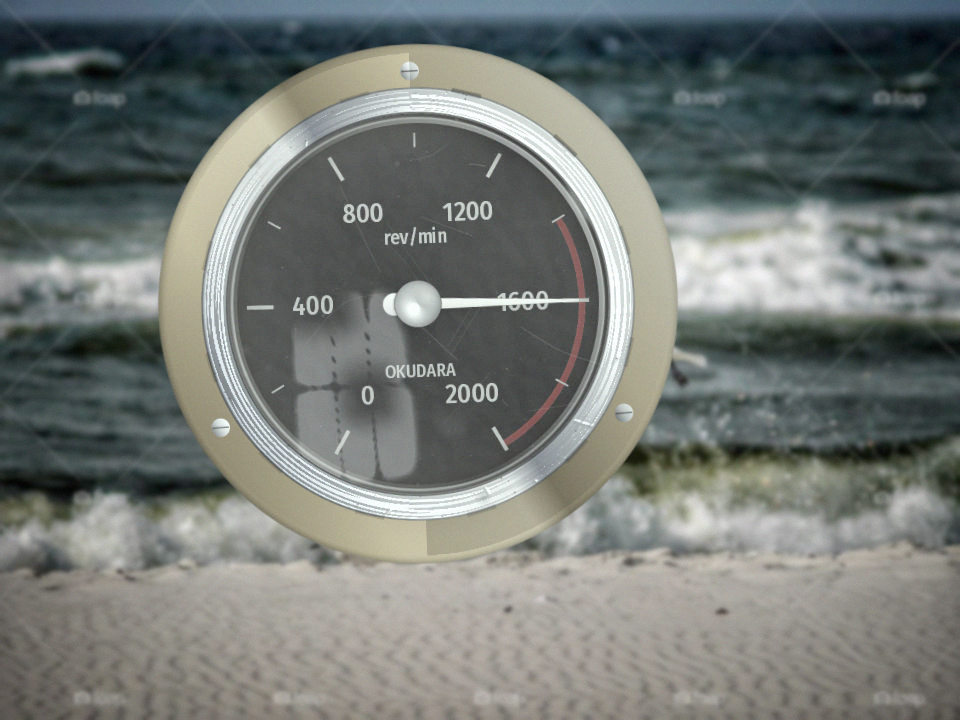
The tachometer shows 1600 rpm
